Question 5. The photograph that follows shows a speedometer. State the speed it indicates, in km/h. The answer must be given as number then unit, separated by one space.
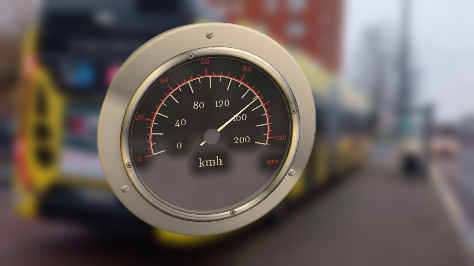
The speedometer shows 150 km/h
